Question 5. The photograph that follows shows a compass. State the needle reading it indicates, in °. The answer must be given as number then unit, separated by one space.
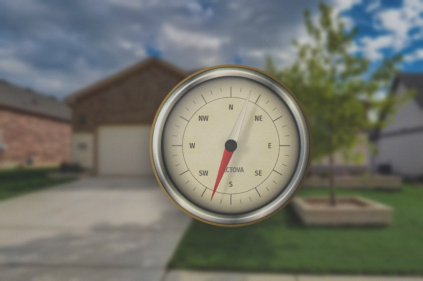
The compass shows 200 °
